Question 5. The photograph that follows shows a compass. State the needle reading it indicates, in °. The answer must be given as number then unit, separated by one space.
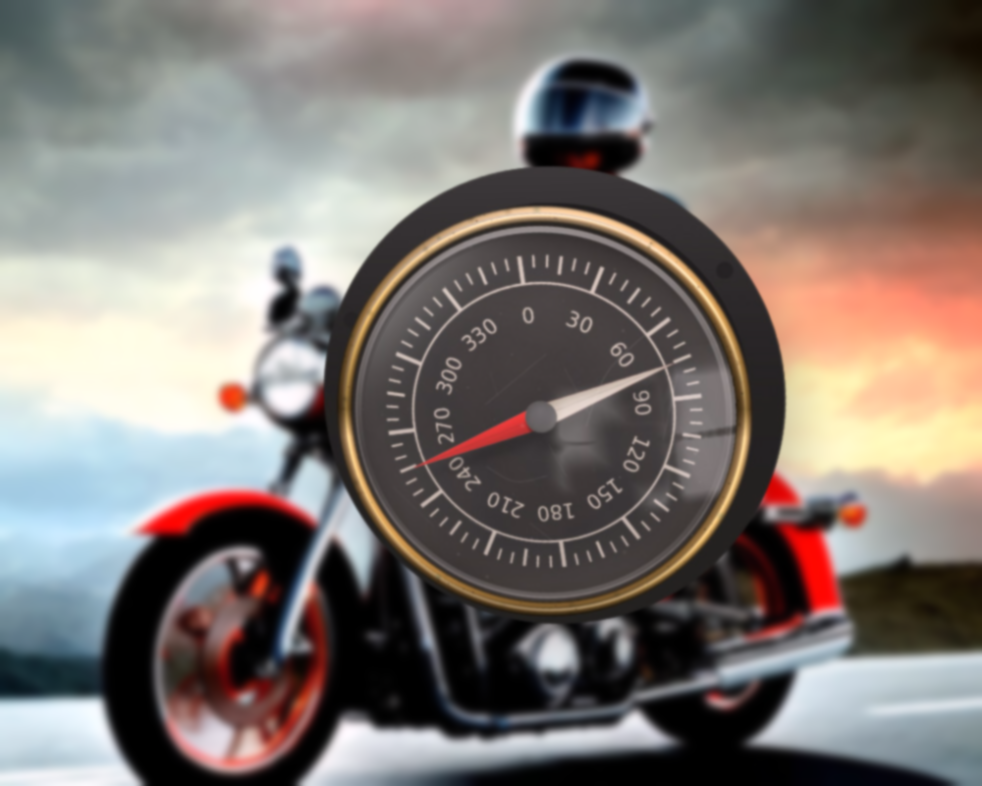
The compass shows 255 °
